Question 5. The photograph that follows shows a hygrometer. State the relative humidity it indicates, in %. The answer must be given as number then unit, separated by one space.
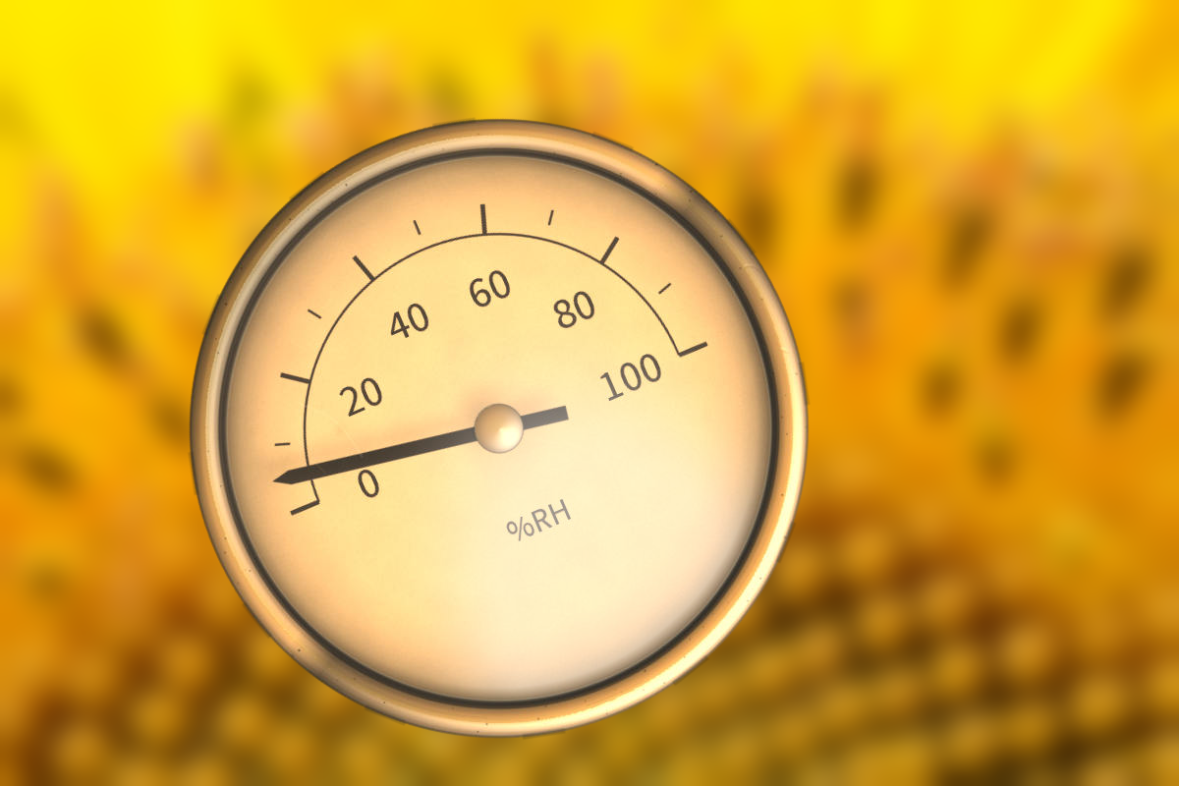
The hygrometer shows 5 %
